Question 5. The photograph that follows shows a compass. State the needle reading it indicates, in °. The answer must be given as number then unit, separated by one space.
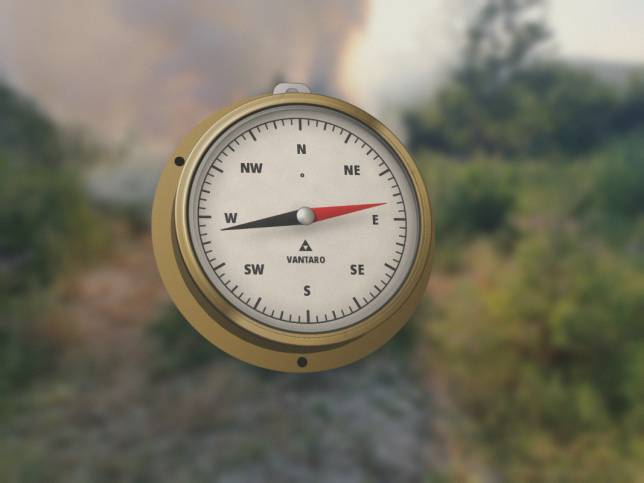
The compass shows 80 °
